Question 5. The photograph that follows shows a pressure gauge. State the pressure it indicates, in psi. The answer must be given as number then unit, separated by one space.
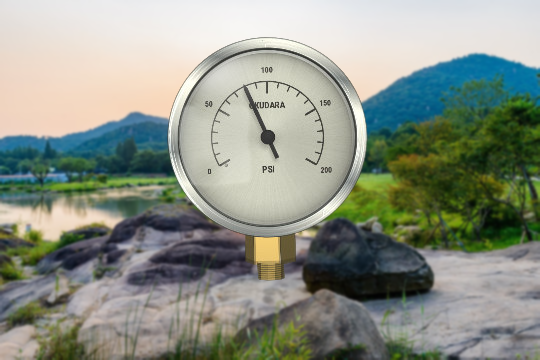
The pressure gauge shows 80 psi
